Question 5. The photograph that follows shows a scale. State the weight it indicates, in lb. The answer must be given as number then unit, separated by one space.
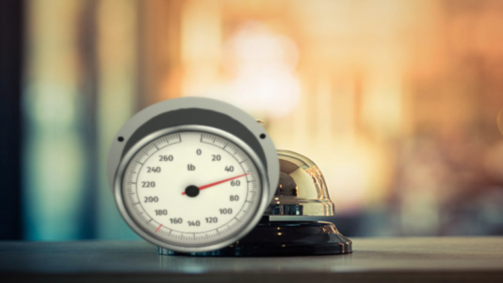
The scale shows 50 lb
